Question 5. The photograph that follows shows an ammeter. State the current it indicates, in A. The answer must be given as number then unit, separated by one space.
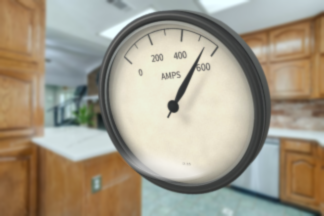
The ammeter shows 550 A
